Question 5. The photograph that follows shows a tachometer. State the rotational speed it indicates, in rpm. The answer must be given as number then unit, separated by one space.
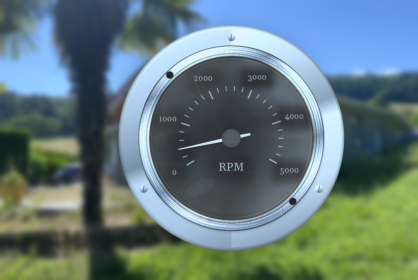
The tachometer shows 400 rpm
